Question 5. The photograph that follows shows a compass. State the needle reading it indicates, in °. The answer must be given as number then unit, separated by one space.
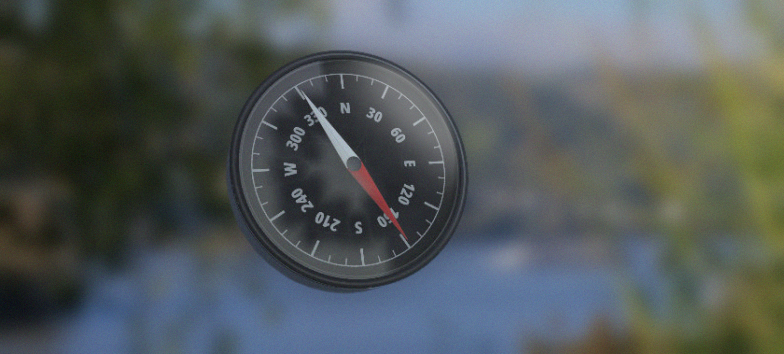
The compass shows 150 °
